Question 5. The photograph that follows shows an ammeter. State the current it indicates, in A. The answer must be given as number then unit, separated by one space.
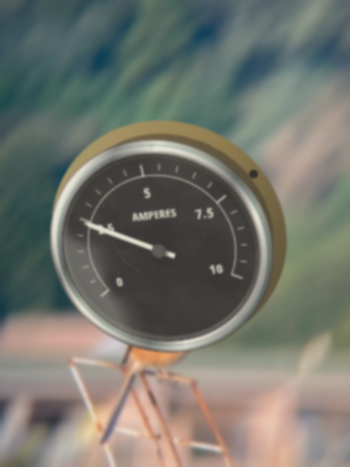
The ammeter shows 2.5 A
